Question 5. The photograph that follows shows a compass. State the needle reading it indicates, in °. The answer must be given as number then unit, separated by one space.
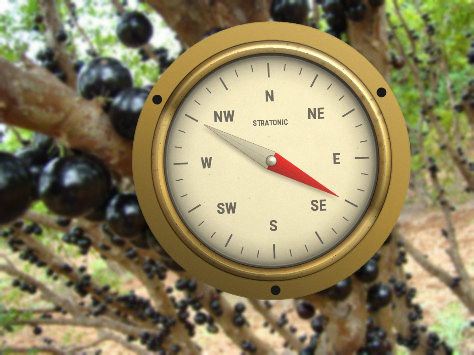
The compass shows 120 °
